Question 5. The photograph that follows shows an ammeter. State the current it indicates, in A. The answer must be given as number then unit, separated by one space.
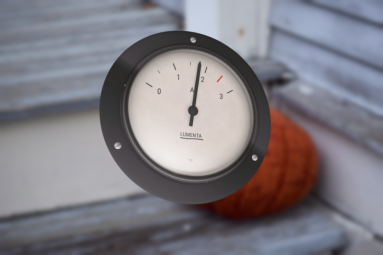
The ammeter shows 1.75 A
